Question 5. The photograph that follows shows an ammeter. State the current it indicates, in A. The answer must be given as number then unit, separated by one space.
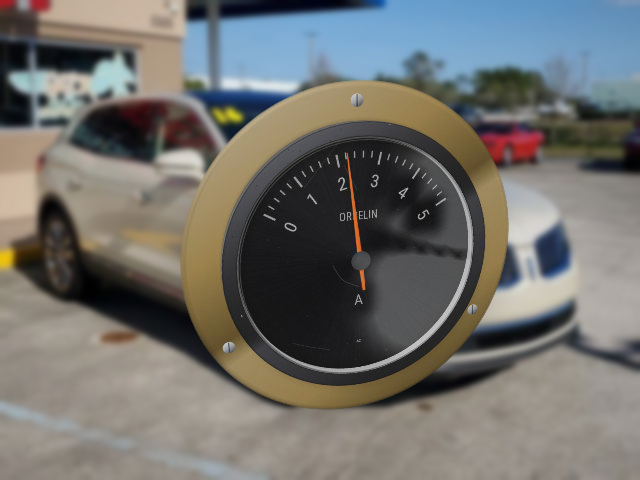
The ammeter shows 2.2 A
